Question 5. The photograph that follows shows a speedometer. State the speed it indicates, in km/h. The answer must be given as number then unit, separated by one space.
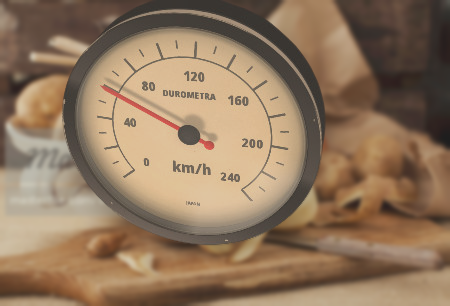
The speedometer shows 60 km/h
